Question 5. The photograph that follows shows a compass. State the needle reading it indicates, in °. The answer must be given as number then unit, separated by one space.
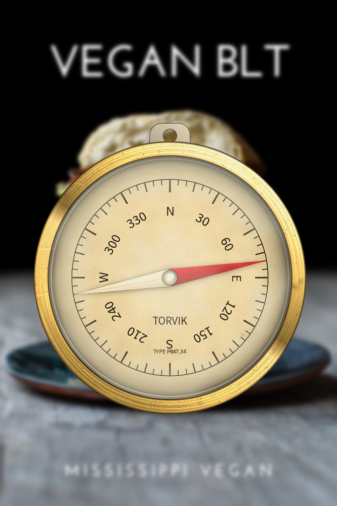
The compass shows 80 °
